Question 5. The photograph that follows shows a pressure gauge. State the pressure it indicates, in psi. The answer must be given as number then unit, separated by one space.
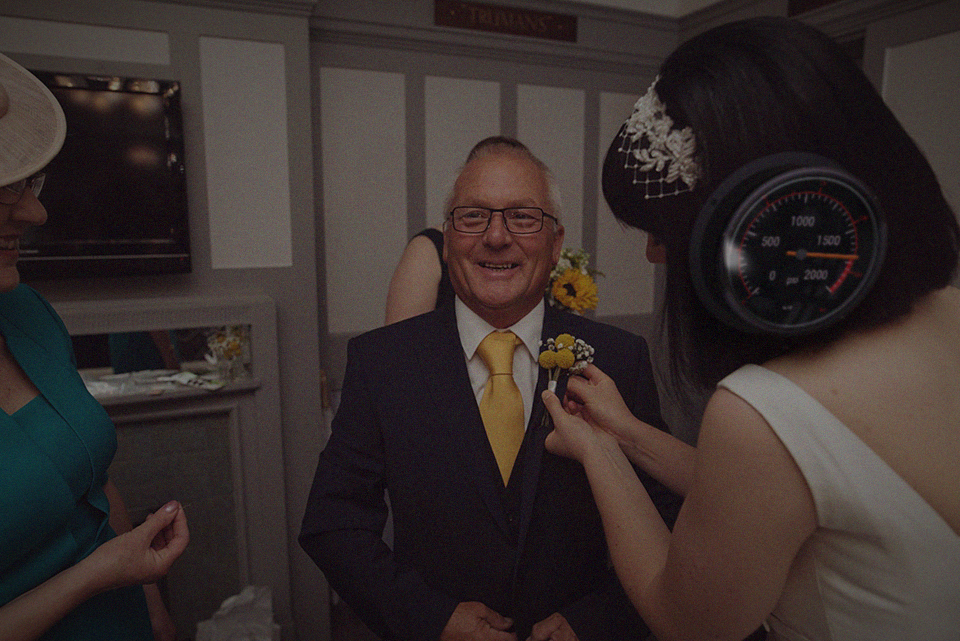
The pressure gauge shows 1700 psi
